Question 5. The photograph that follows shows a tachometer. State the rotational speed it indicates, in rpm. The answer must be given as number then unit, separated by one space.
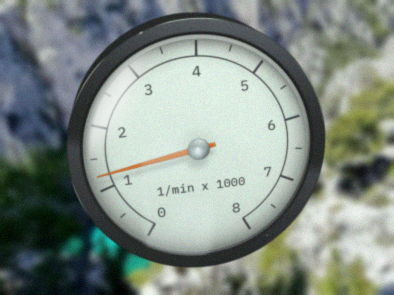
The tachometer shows 1250 rpm
